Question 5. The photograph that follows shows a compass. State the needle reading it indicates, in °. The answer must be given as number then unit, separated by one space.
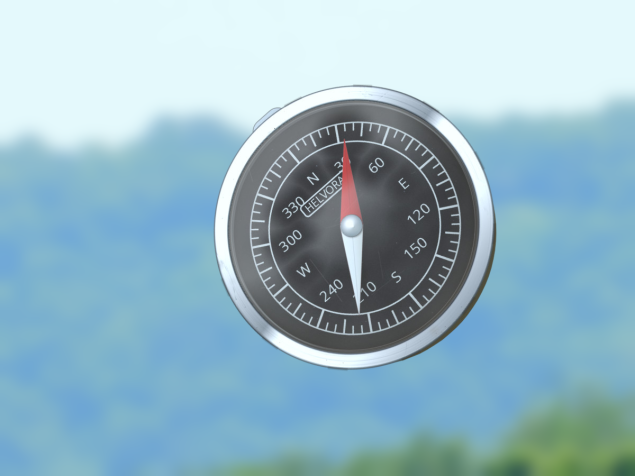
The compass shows 35 °
